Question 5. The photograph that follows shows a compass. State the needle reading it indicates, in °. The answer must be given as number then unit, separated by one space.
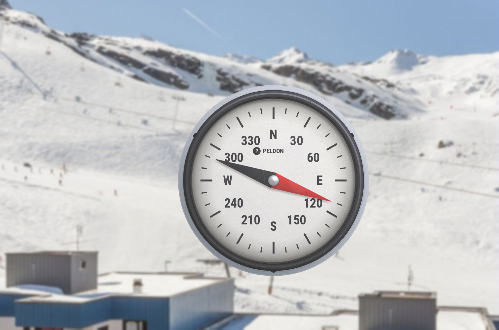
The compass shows 110 °
